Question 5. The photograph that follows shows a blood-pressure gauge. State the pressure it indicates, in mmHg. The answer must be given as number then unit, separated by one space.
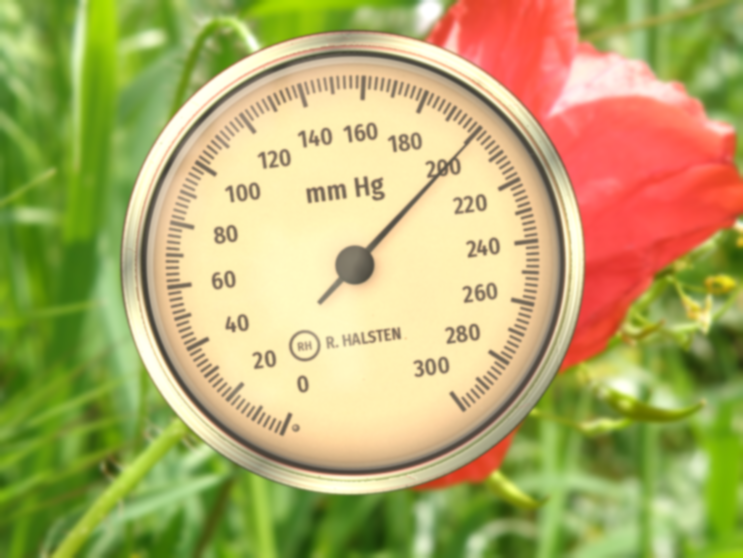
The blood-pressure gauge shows 200 mmHg
